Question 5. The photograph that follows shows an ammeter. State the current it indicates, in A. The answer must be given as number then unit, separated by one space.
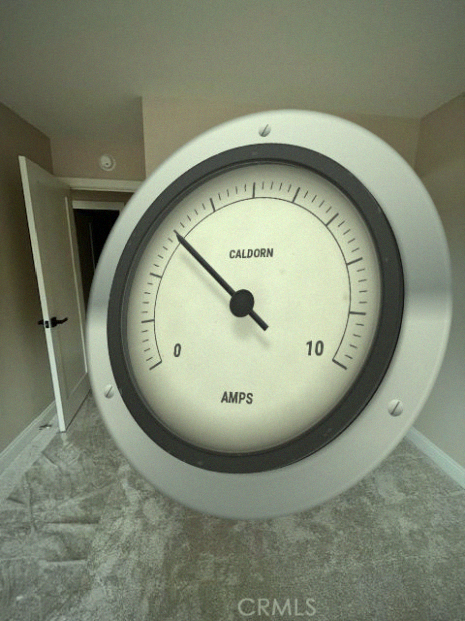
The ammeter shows 3 A
